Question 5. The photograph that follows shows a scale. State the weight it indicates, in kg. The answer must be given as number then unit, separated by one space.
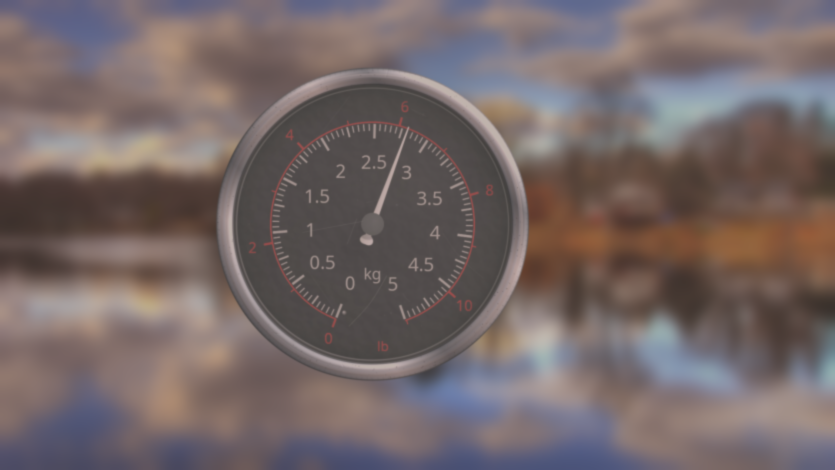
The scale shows 2.8 kg
